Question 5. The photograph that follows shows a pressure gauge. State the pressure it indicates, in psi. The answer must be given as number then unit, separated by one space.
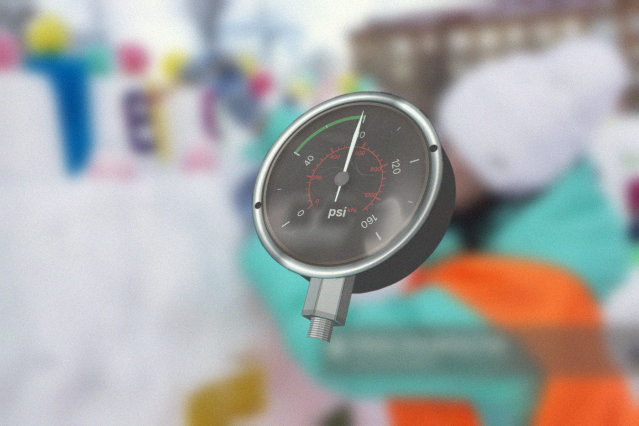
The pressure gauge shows 80 psi
